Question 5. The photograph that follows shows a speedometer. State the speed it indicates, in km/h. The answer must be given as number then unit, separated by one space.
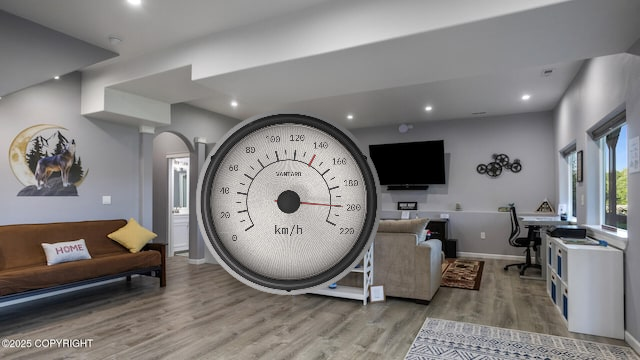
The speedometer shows 200 km/h
